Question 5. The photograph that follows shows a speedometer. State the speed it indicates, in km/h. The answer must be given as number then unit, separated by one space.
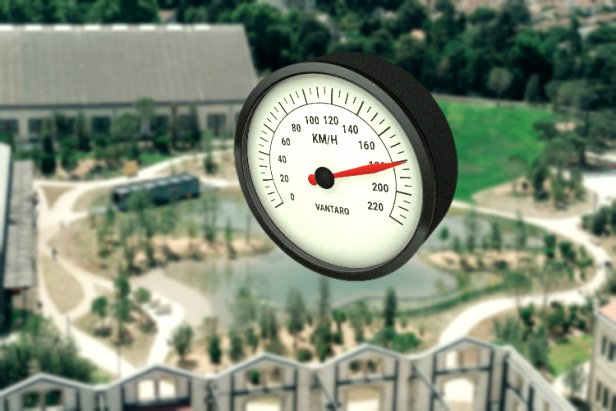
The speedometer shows 180 km/h
